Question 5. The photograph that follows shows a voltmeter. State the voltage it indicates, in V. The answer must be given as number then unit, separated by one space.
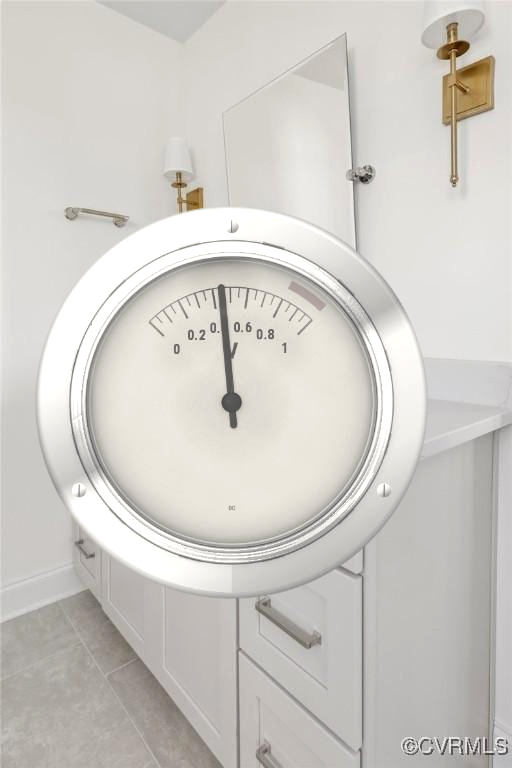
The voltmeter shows 0.45 V
